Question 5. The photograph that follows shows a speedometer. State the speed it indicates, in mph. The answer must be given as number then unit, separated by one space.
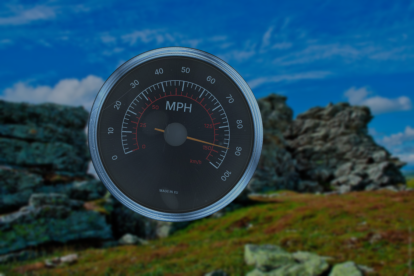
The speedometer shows 90 mph
